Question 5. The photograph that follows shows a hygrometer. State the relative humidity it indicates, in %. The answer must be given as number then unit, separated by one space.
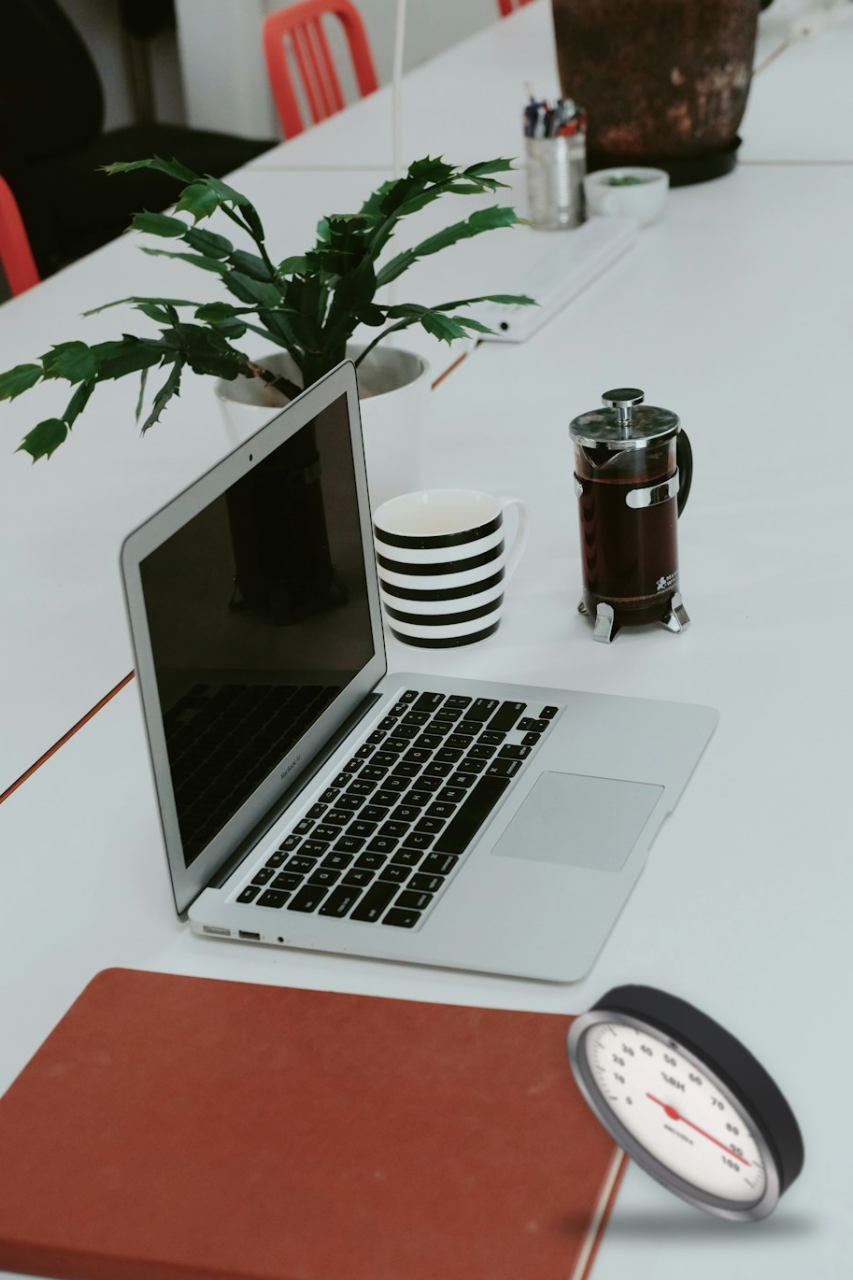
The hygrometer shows 90 %
